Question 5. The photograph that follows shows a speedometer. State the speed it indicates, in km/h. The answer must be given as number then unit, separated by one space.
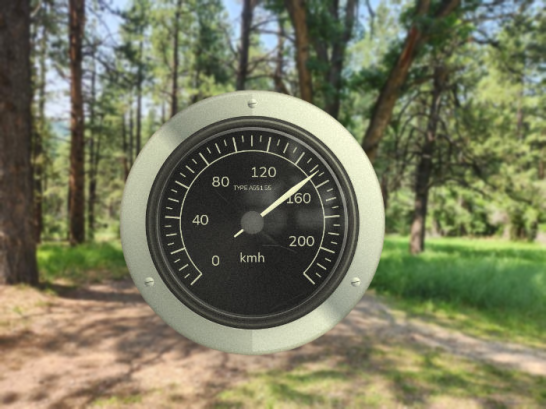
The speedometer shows 152.5 km/h
